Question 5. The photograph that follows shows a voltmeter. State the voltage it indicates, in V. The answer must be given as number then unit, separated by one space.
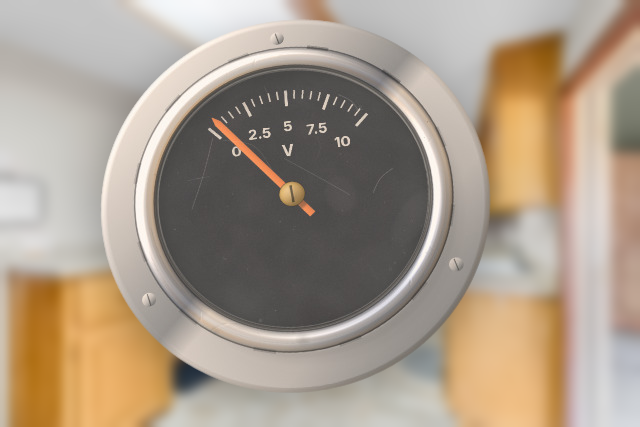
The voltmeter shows 0.5 V
